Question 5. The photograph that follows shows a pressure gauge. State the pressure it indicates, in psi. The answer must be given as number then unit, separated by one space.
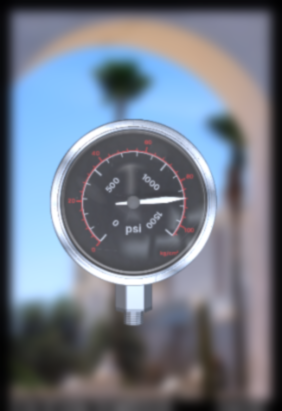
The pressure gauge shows 1250 psi
